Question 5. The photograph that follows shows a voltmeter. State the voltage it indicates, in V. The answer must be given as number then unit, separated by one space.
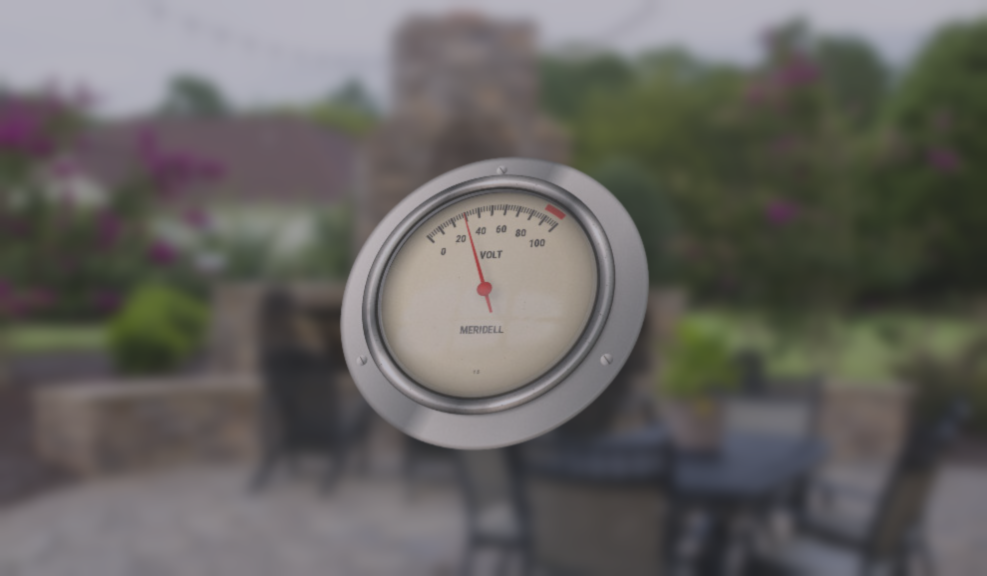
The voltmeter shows 30 V
